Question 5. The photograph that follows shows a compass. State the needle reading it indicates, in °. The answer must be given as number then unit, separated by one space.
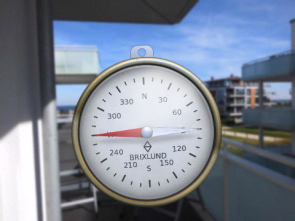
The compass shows 270 °
